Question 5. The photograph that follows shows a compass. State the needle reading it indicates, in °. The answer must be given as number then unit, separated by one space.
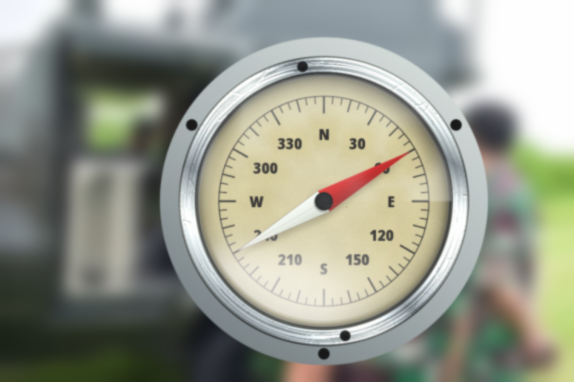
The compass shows 60 °
